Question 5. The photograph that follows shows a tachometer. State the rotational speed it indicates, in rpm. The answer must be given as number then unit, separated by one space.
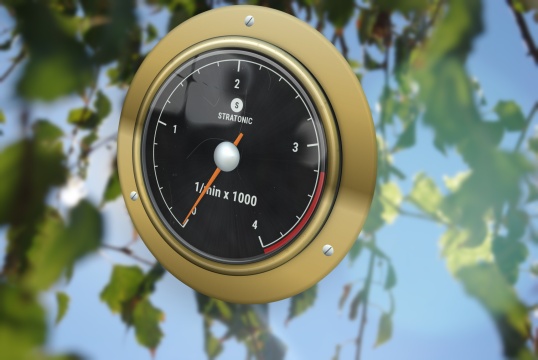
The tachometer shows 0 rpm
